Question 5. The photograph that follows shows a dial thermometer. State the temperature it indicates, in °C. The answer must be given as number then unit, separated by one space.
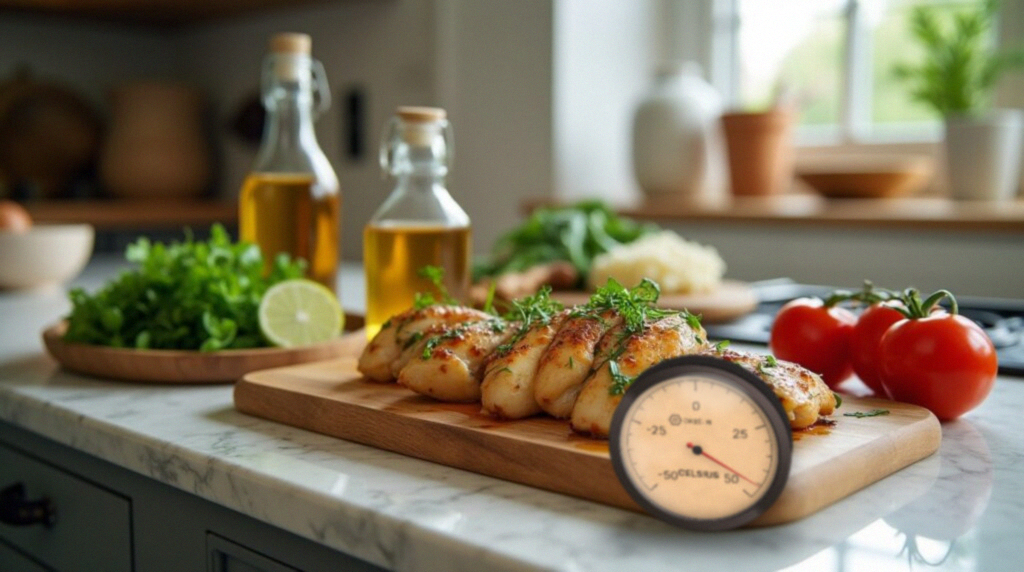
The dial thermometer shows 45 °C
